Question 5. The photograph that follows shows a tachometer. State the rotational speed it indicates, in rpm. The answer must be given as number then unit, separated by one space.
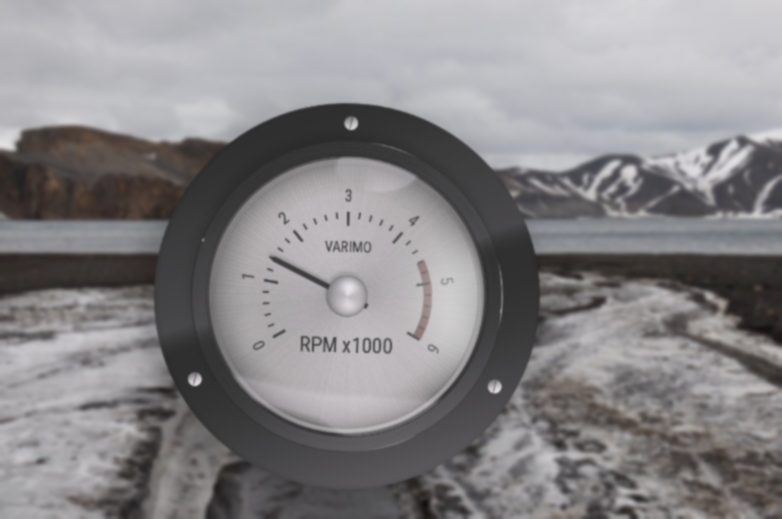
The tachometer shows 1400 rpm
